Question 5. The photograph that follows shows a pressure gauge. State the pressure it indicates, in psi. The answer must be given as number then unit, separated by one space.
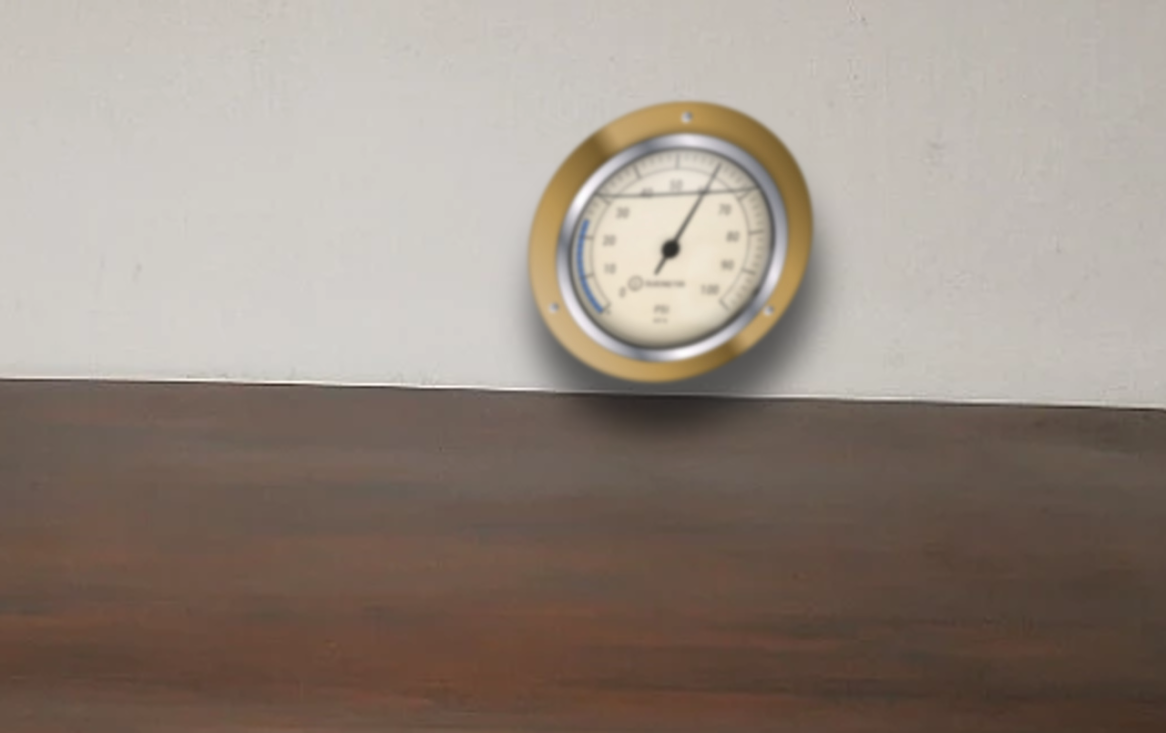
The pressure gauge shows 60 psi
